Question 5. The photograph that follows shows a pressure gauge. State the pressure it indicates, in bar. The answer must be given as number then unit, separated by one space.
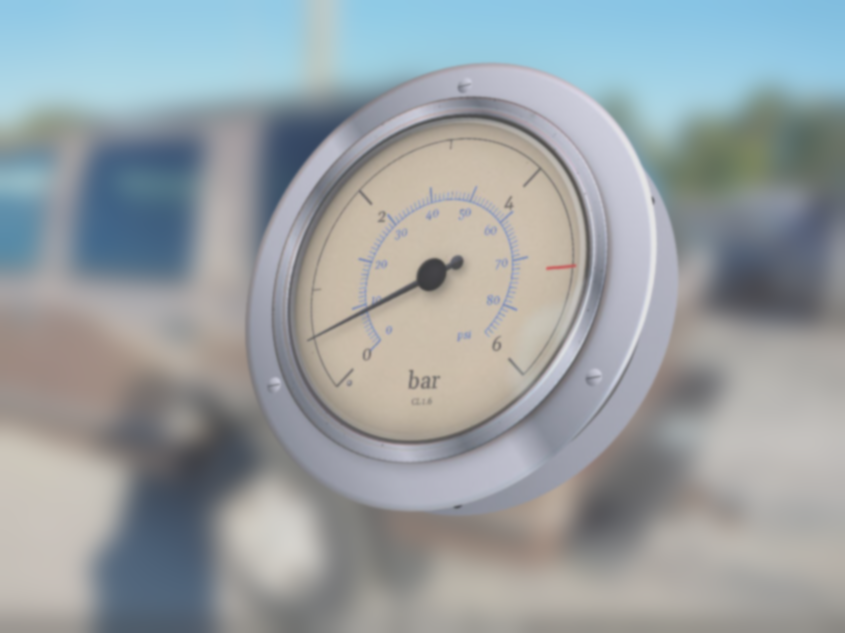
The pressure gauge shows 0.5 bar
